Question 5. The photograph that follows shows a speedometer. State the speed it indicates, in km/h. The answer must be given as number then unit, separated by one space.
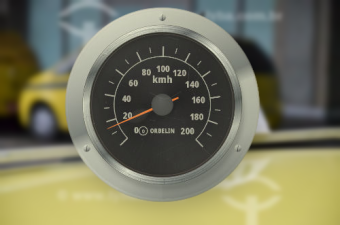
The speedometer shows 15 km/h
